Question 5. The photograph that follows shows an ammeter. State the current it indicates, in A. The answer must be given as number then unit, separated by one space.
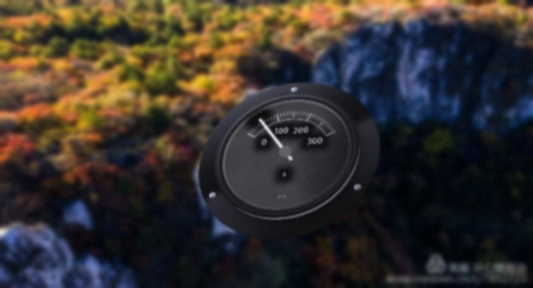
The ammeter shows 50 A
